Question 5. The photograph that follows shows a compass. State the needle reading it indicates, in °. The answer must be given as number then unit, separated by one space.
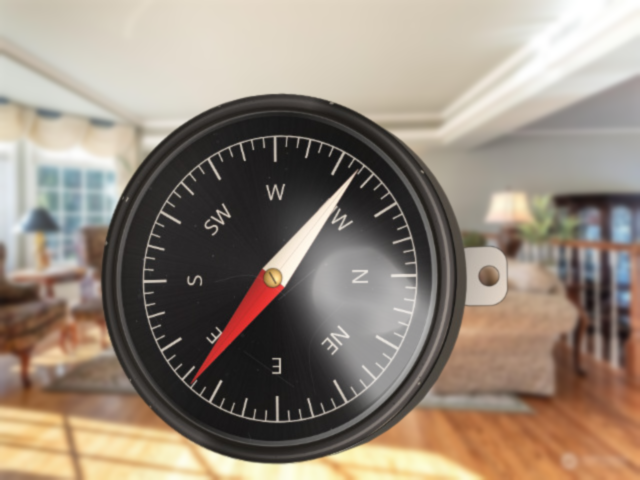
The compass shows 130 °
